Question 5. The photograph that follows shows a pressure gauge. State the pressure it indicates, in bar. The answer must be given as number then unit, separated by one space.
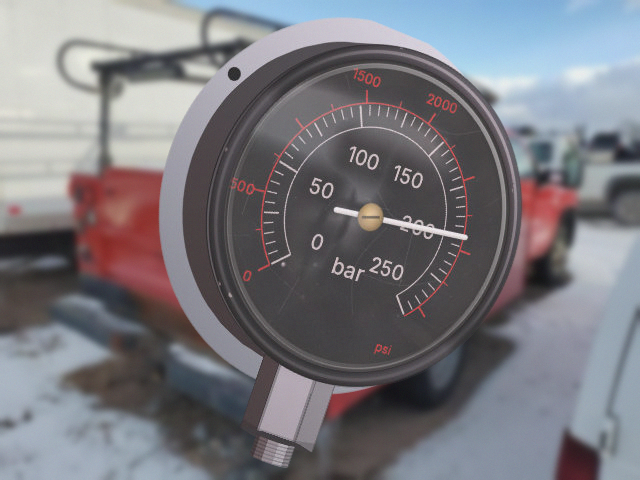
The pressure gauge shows 200 bar
